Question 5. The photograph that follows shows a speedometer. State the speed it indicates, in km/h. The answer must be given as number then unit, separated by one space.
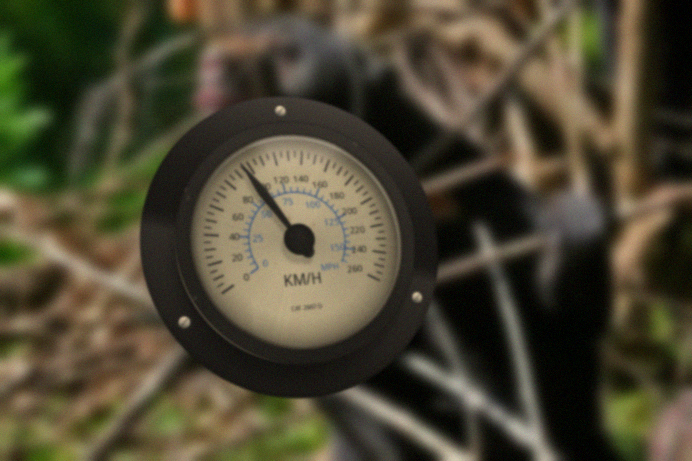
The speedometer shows 95 km/h
